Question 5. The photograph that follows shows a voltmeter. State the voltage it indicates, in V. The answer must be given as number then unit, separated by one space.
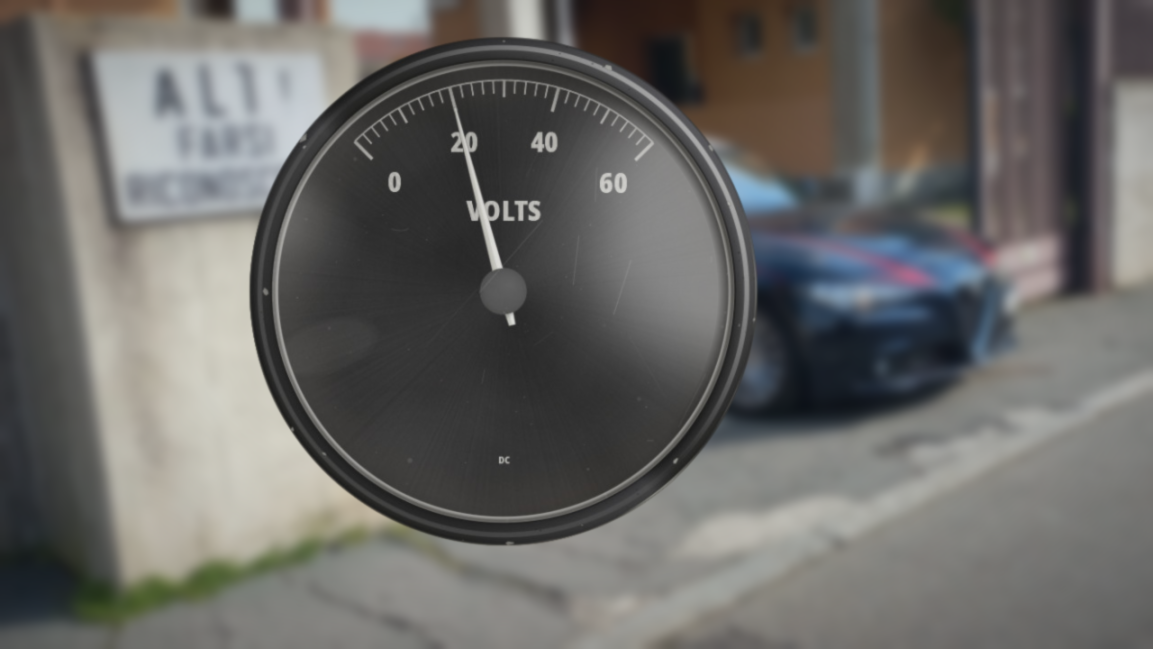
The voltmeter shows 20 V
